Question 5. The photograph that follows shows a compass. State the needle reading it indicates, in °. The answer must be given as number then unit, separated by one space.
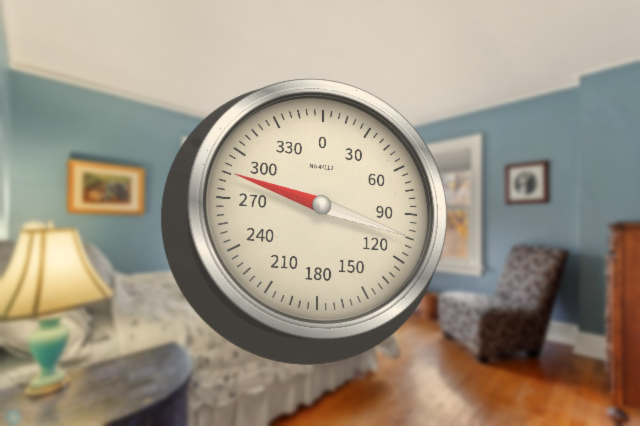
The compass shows 285 °
